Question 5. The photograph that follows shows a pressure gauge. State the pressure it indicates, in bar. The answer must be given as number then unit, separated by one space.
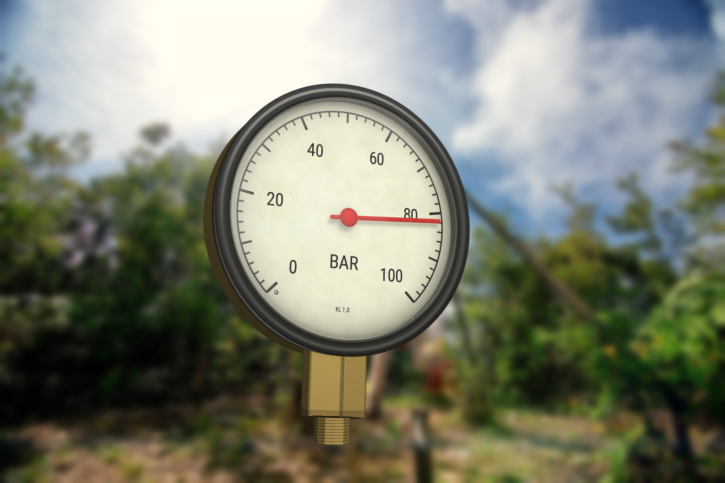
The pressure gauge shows 82 bar
